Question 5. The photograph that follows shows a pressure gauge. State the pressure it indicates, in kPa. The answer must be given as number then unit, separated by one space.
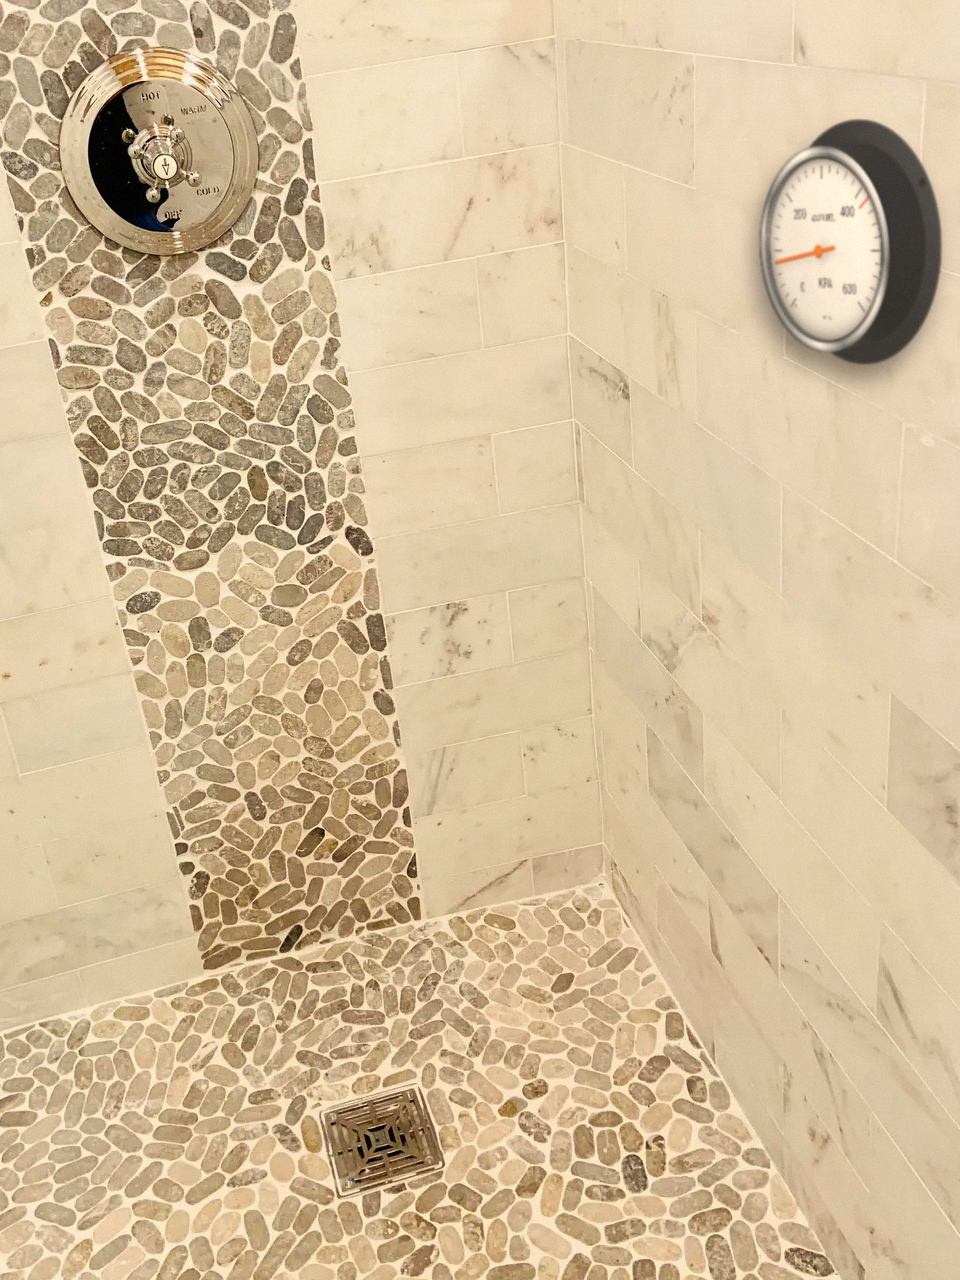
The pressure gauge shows 80 kPa
